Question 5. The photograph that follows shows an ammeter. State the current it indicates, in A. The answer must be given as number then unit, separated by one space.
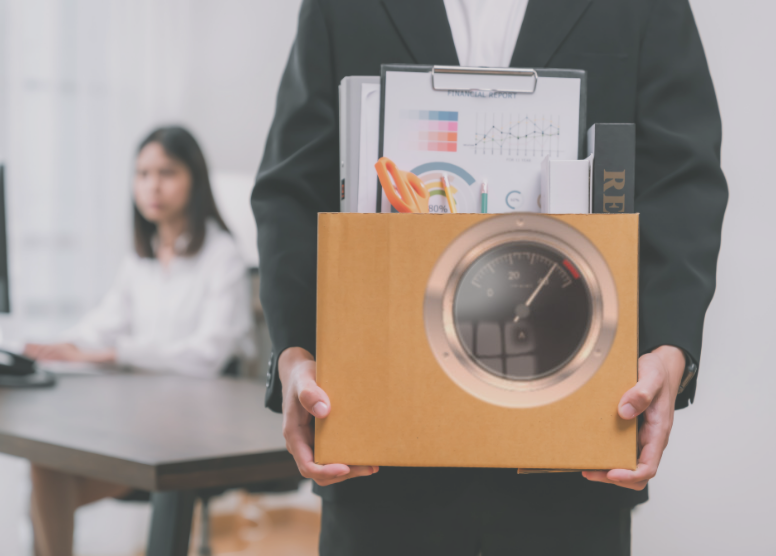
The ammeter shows 40 A
